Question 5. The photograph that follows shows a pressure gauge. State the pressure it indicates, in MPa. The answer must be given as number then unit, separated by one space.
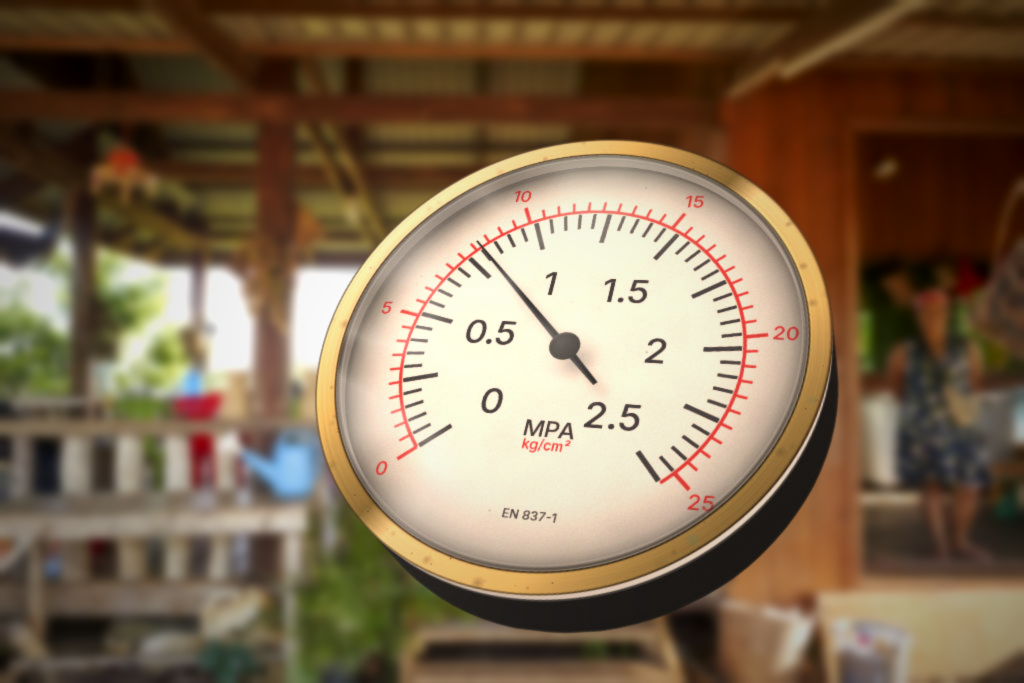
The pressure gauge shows 0.8 MPa
